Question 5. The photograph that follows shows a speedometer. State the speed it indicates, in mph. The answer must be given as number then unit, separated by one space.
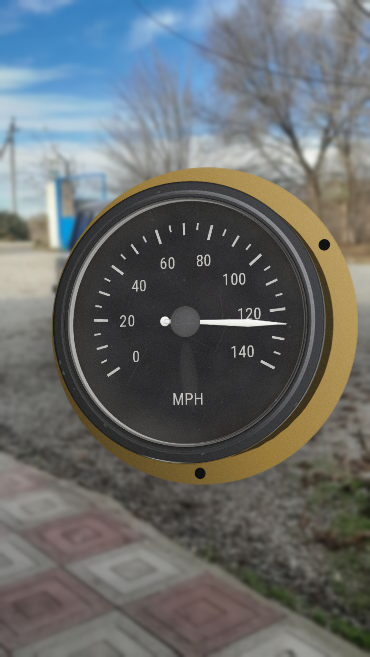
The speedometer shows 125 mph
